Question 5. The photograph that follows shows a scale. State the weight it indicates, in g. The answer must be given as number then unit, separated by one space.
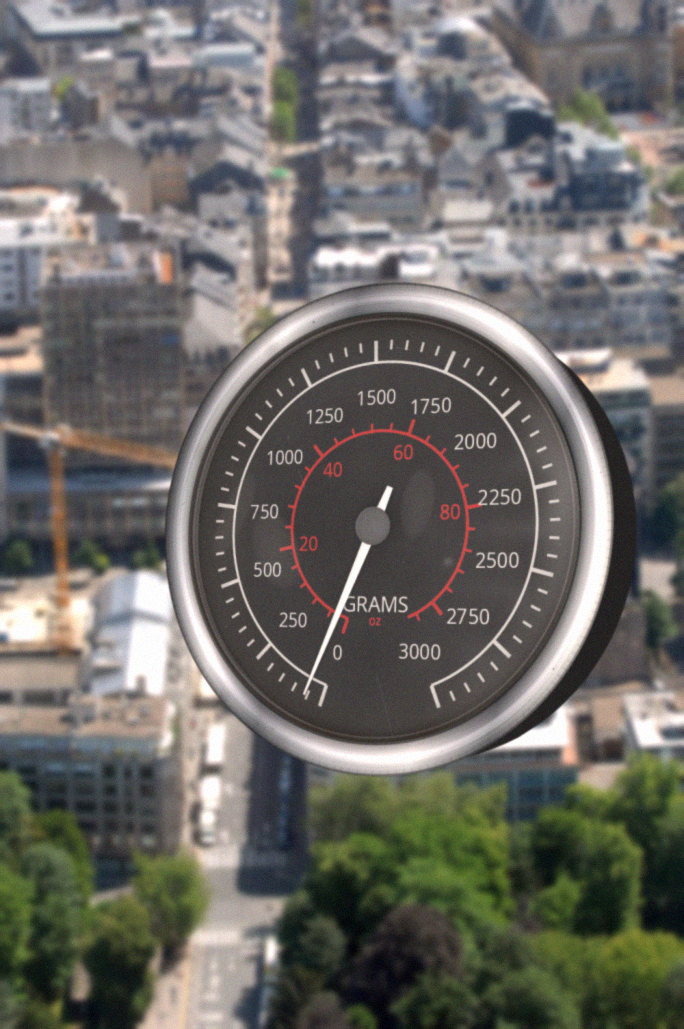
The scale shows 50 g
